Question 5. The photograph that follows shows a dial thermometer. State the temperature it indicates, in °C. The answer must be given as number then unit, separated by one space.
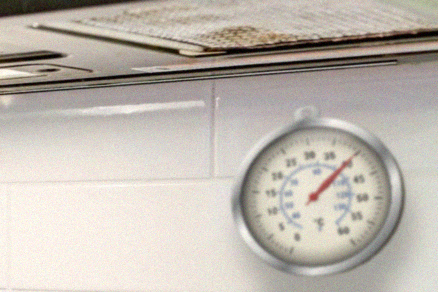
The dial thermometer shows 40 °C
